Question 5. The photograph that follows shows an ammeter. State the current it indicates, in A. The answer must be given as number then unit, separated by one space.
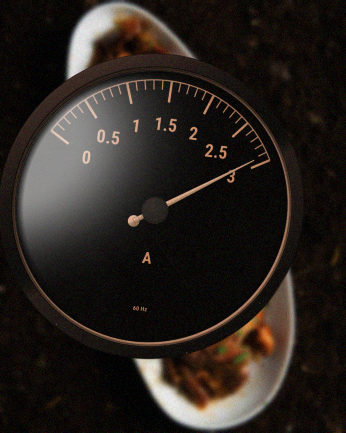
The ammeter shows 2.9 A
